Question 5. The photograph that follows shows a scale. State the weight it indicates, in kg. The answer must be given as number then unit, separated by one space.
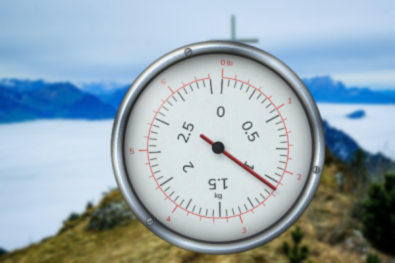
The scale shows 1.05 kg
